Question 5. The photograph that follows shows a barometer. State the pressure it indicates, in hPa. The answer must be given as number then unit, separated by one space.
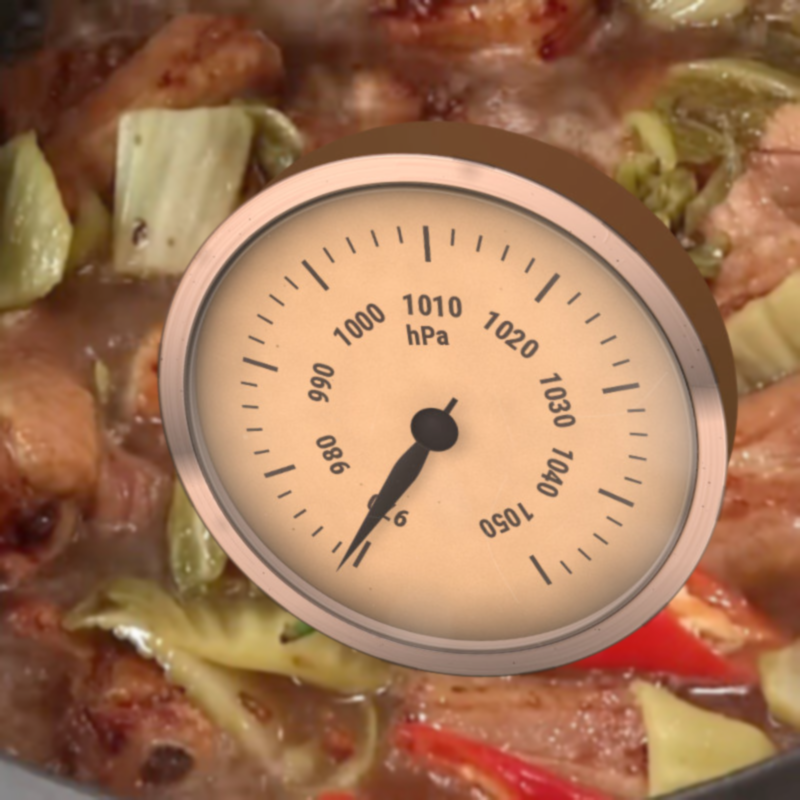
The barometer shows 971 hPa
